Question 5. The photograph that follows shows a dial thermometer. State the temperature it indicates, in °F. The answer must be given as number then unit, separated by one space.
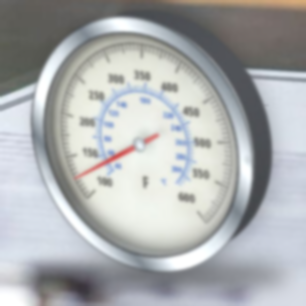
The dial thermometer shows 125 °F
